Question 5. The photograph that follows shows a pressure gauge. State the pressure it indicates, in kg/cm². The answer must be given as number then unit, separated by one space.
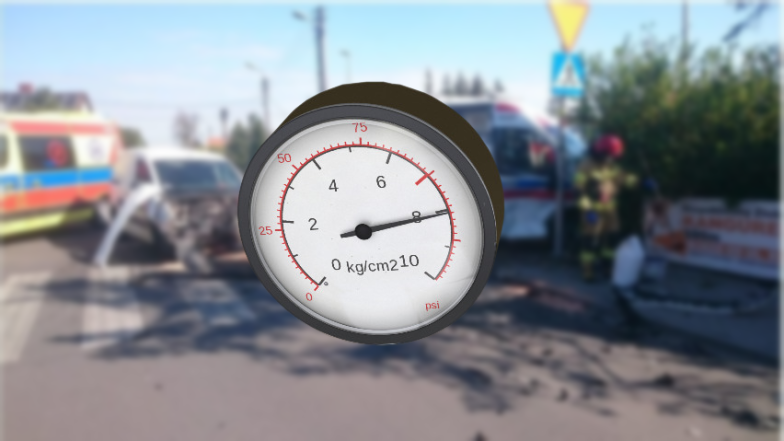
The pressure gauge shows 8 kg/cm²
